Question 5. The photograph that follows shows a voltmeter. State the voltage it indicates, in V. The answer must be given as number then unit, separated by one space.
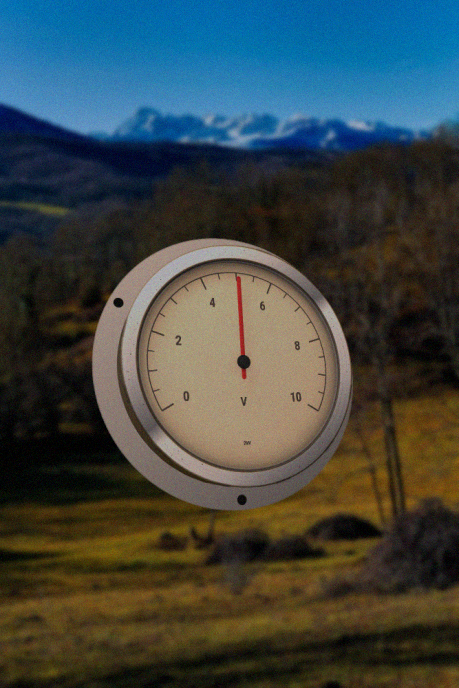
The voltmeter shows 5 V
